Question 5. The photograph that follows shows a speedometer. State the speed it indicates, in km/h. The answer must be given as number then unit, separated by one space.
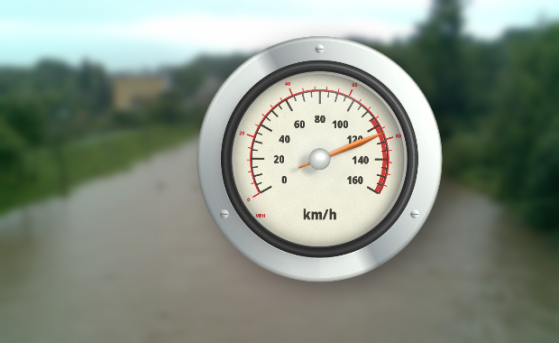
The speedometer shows 125 km/h
